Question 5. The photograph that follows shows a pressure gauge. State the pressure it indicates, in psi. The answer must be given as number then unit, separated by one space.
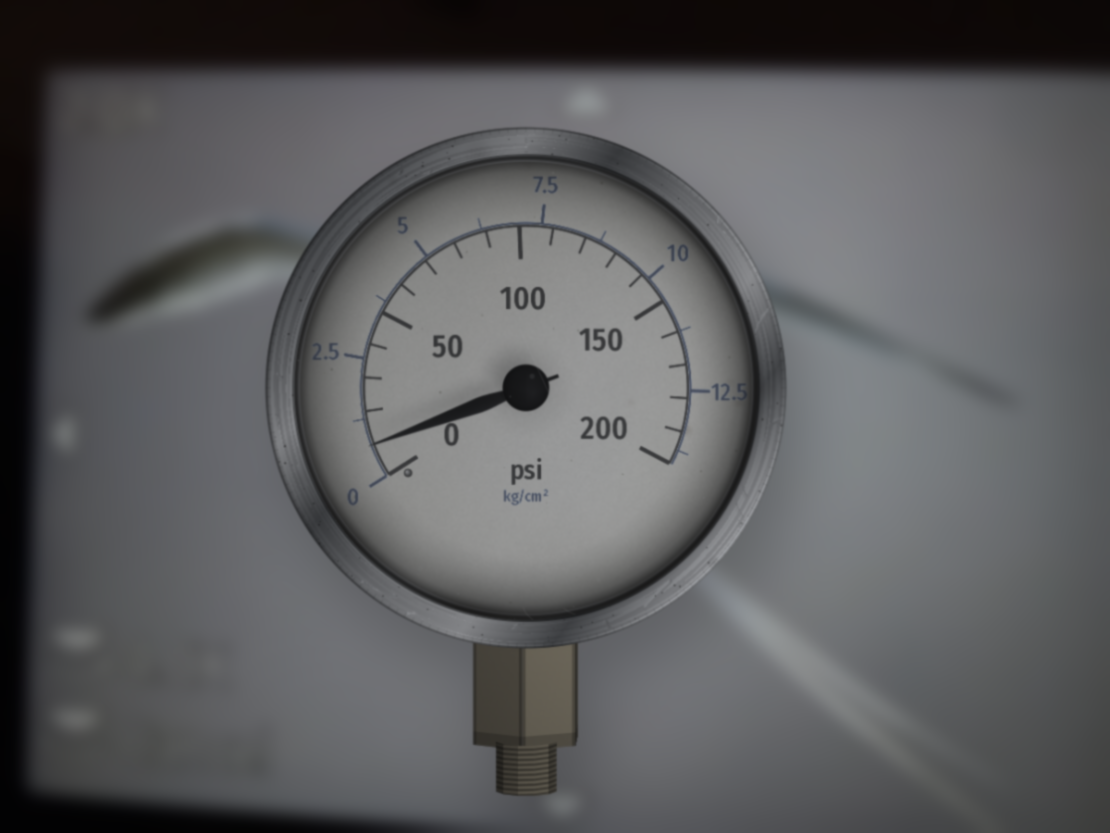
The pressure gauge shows 10 psi
